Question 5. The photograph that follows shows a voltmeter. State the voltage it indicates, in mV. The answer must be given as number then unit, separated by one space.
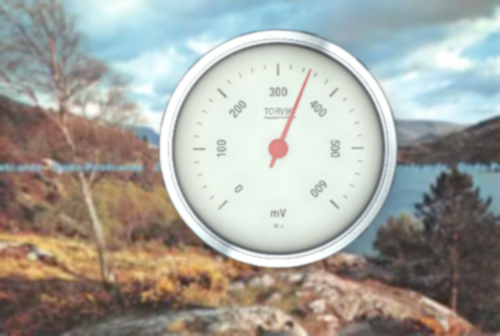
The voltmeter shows 350 mV
